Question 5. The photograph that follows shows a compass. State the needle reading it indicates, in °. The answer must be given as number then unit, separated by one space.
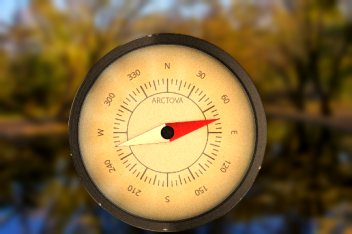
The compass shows 75 °
